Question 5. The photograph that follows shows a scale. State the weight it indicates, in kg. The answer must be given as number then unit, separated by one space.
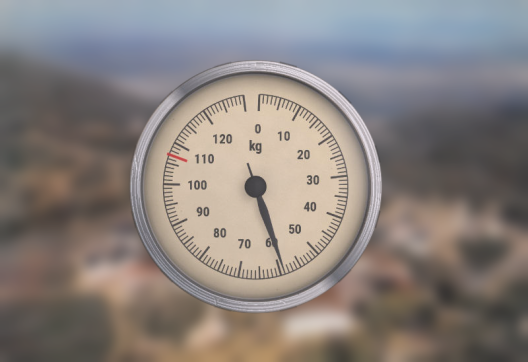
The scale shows 59 kg
